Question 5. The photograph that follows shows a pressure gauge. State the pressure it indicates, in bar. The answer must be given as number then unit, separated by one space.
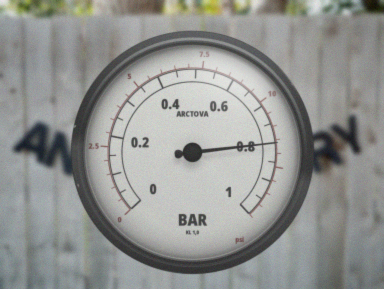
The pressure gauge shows 0.8 bar
